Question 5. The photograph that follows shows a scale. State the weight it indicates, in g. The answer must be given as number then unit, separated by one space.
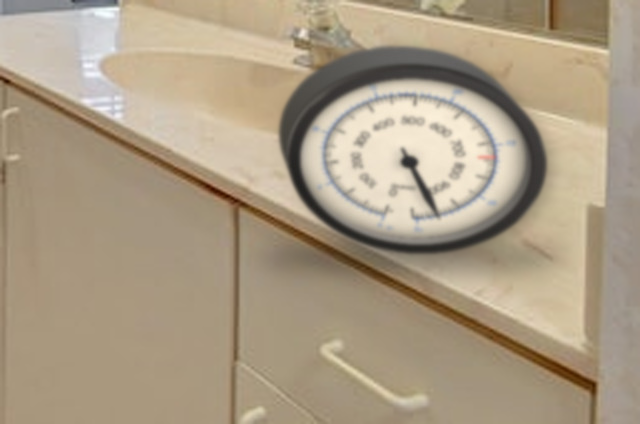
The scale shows 950 g
